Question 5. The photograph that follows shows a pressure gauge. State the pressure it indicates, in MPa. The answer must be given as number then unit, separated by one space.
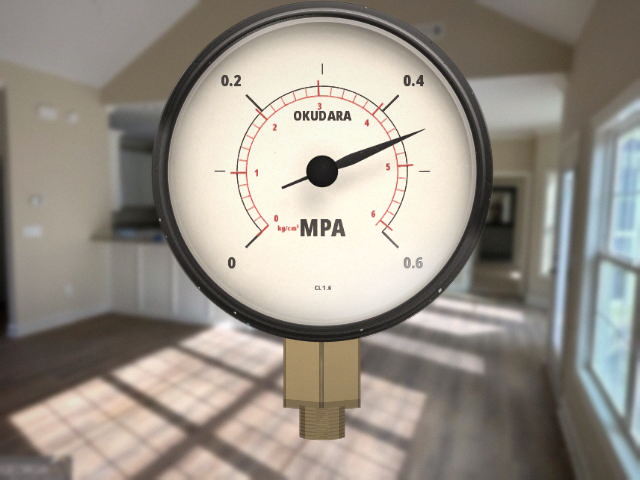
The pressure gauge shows 0.45 MPa
